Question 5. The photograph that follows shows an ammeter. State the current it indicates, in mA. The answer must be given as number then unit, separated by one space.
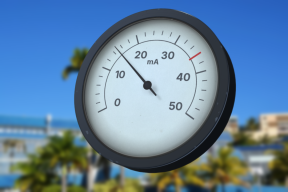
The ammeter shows 15 mA
